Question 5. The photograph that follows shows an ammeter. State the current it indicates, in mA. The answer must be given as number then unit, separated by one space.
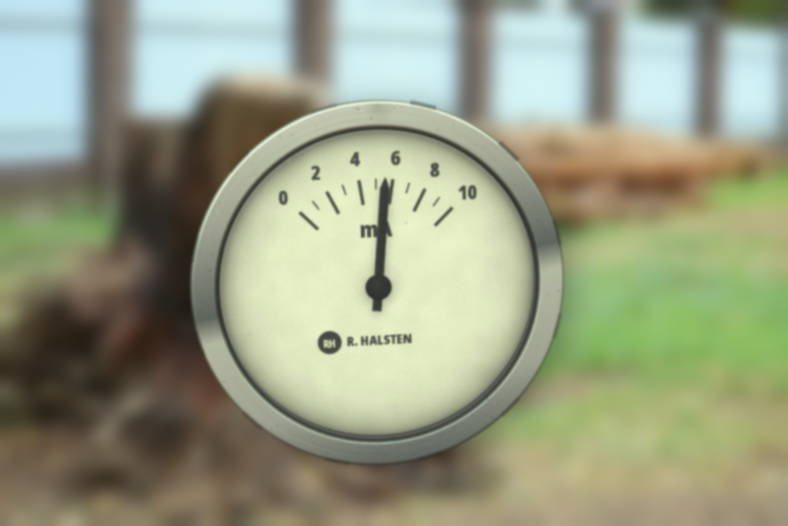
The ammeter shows 5.5 mA
